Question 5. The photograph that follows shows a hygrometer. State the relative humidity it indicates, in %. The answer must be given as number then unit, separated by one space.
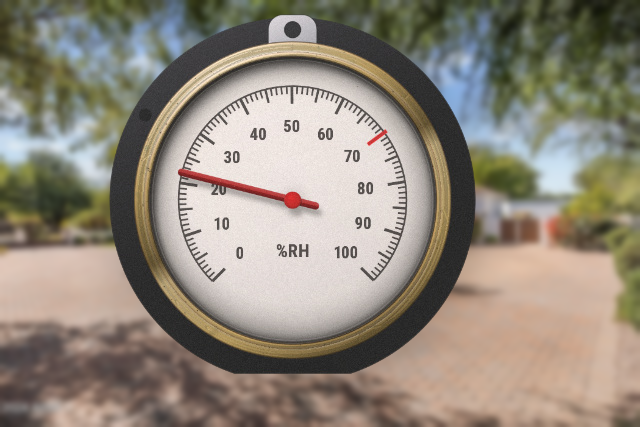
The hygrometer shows 22 %
